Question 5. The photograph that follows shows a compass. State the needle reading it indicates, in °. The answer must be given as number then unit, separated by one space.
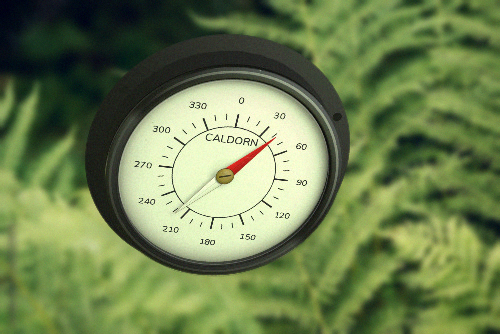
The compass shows 40 °
